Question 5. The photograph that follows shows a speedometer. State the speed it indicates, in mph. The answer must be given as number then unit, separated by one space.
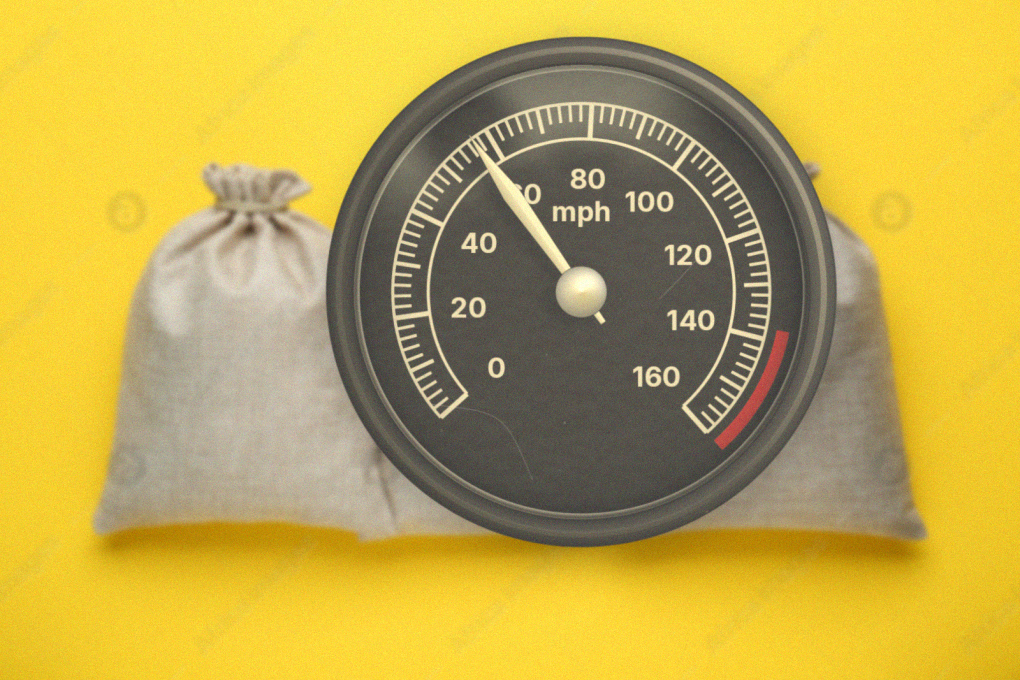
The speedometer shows 57 mph
